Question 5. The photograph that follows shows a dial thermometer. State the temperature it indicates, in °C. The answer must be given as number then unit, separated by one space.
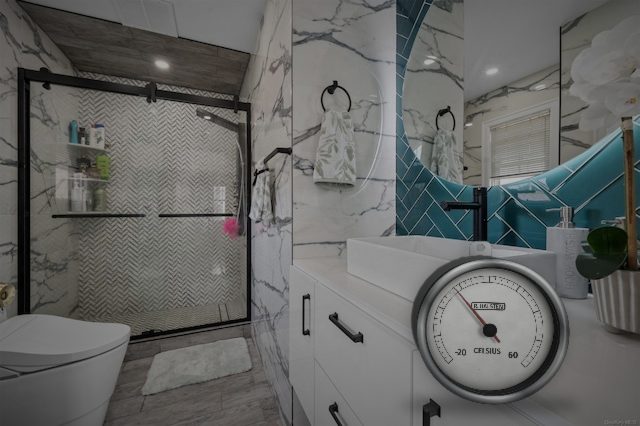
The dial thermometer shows 8 °C
